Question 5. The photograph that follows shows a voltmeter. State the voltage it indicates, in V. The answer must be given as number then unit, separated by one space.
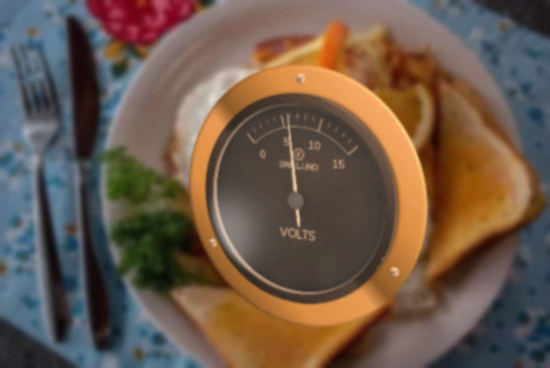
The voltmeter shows 6 V
